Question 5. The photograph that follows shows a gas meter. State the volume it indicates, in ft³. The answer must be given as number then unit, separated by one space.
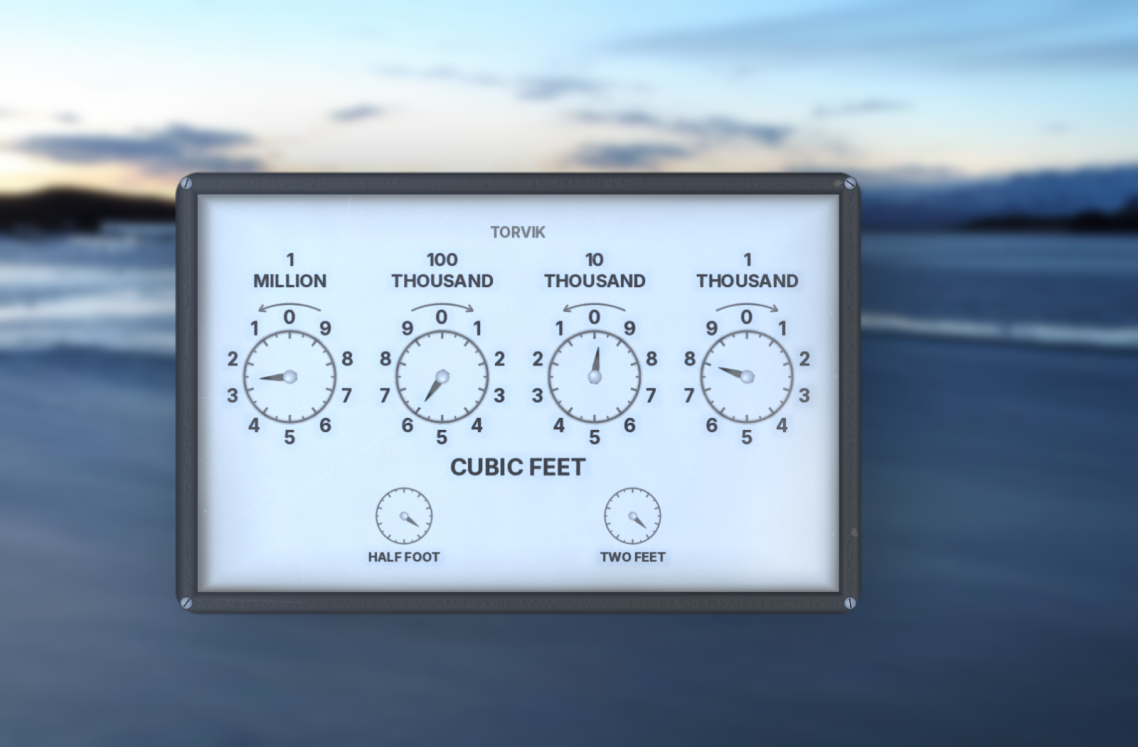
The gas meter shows 259800 ft³
